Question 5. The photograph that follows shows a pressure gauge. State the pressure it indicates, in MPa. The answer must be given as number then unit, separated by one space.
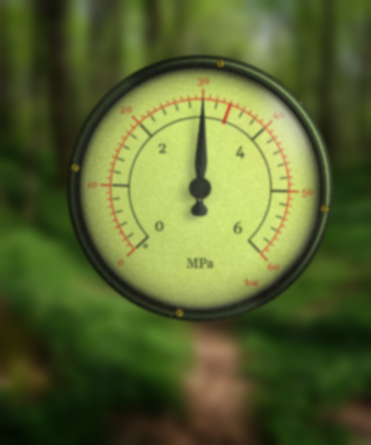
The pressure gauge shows 3 MPa
